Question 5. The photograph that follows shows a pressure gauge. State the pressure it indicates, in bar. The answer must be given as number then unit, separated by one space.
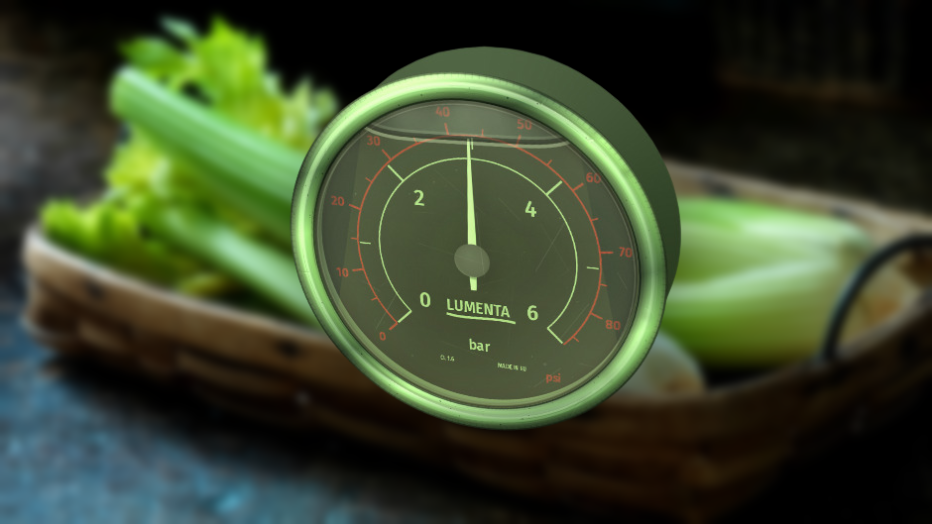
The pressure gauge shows 3 bar
